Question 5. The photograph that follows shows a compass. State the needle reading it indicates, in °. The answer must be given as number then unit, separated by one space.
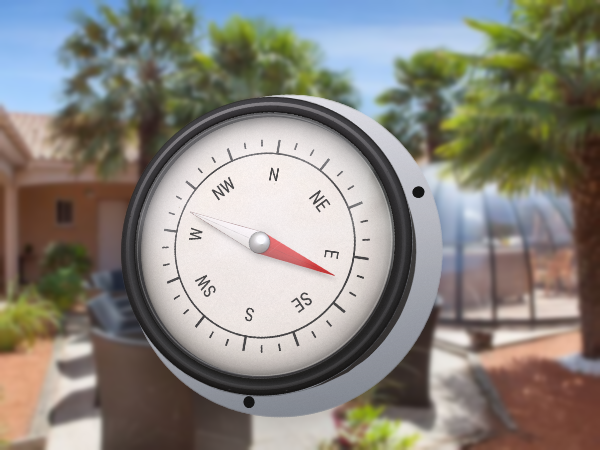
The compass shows 105 °
